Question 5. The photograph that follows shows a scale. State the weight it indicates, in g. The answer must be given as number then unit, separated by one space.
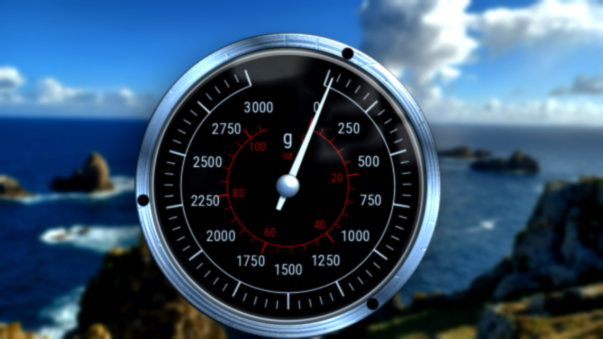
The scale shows 25 g
